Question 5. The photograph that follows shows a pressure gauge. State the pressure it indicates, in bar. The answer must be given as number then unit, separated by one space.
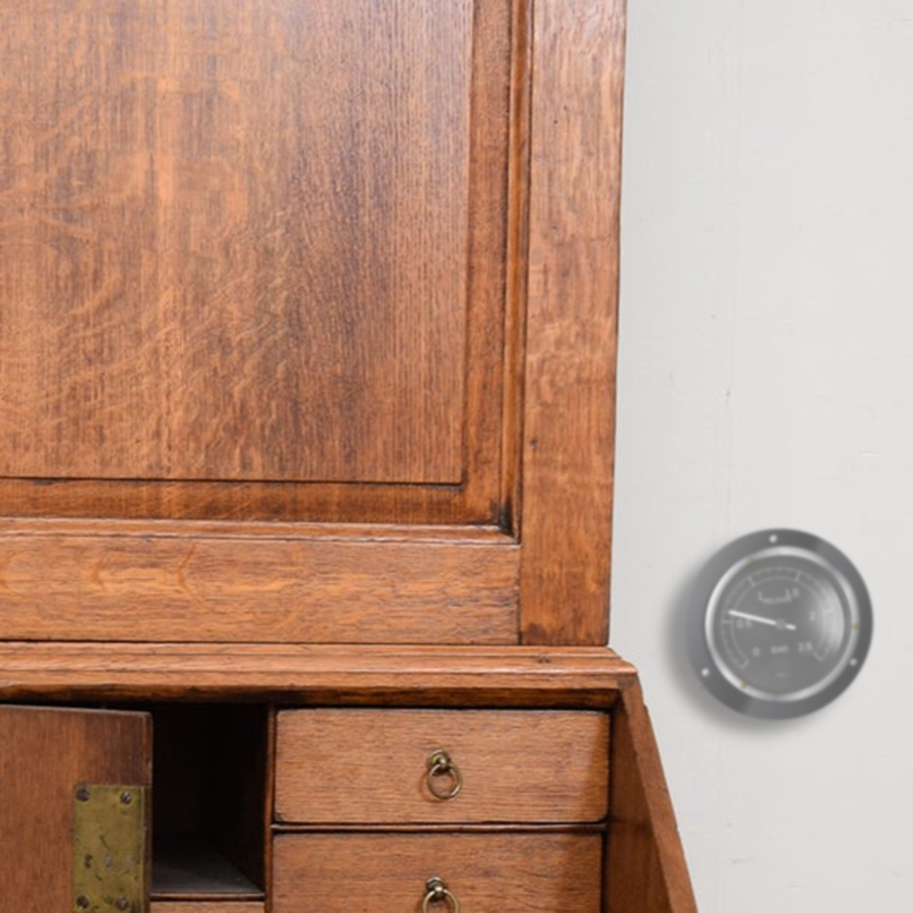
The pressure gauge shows 0.6 bar
